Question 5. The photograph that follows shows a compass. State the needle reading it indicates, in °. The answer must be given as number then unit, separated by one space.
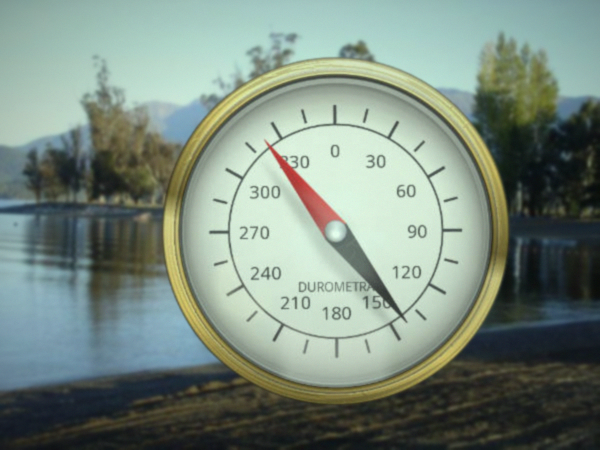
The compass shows 322.5 °
